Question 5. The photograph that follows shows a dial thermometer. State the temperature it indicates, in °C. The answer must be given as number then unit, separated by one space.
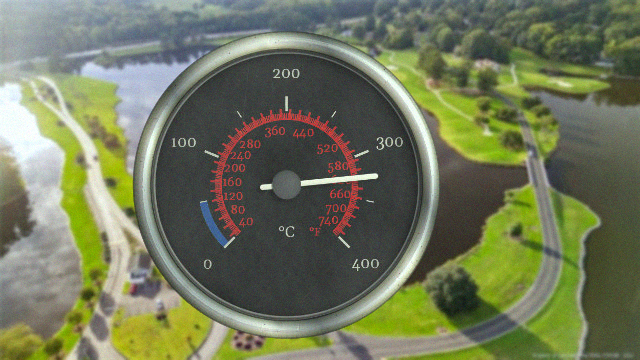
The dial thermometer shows 325 °C
